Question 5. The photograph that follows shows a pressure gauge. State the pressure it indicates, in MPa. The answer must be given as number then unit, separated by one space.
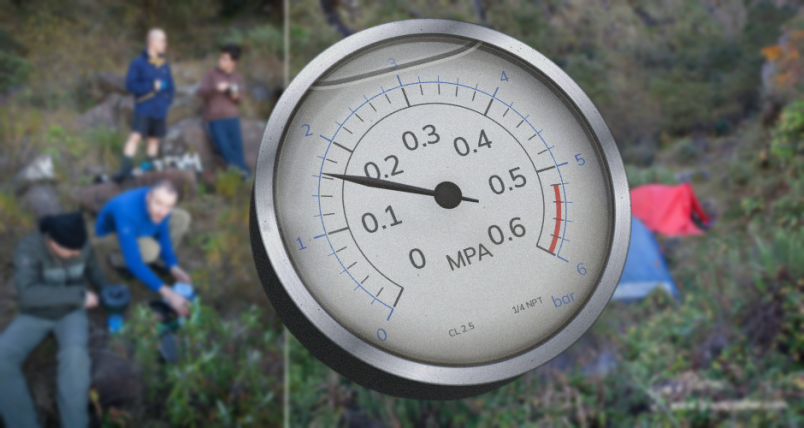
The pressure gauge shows 0.16 MPa
